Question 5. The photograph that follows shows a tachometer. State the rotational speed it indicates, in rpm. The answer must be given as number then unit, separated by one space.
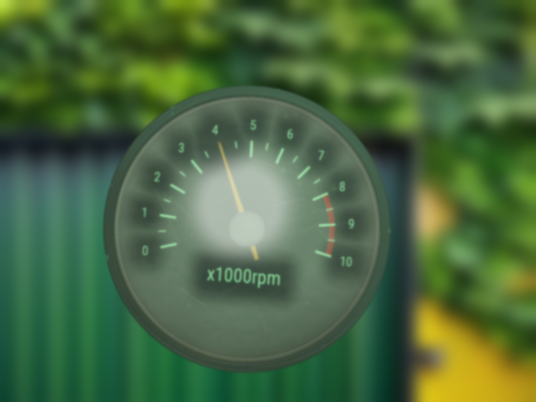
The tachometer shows 4000 rpm
